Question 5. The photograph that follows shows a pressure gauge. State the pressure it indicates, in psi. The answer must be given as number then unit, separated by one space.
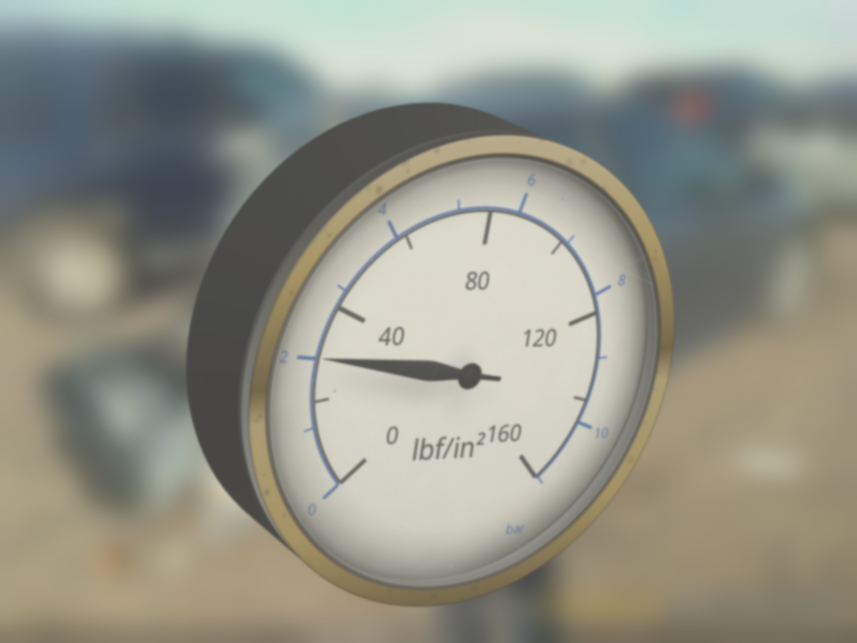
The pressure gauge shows 30 psi
